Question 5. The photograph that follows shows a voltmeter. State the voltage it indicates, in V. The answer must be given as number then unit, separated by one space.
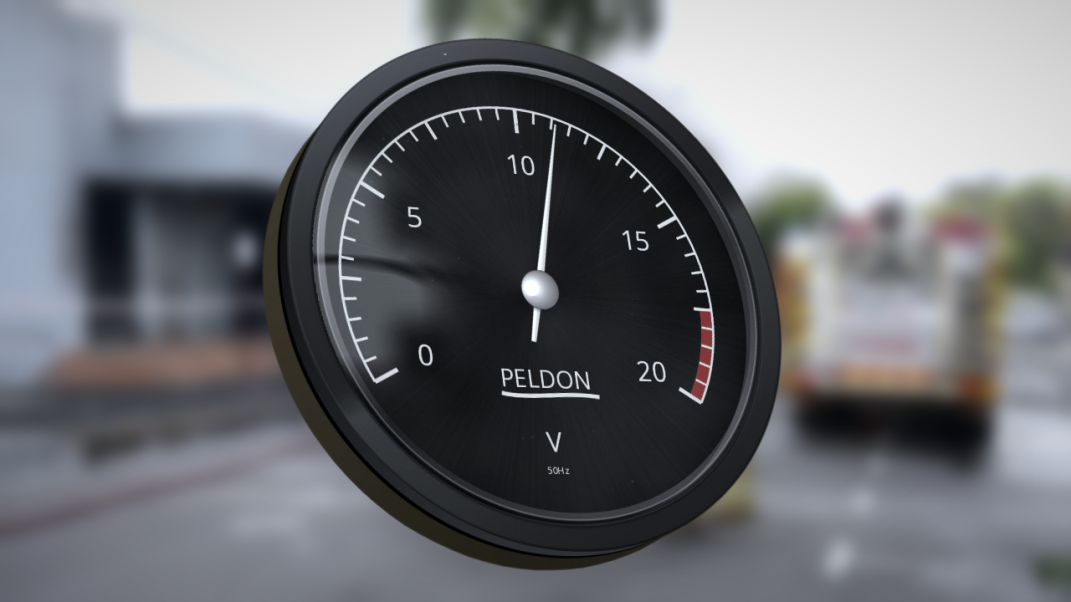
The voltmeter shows 11 V
